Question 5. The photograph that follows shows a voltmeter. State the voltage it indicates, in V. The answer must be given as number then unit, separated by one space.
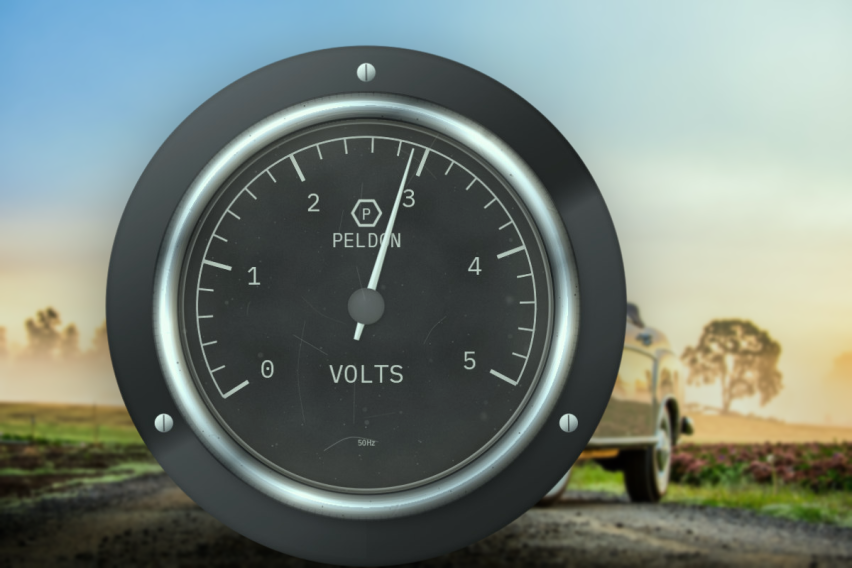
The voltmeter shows 2.9 V
